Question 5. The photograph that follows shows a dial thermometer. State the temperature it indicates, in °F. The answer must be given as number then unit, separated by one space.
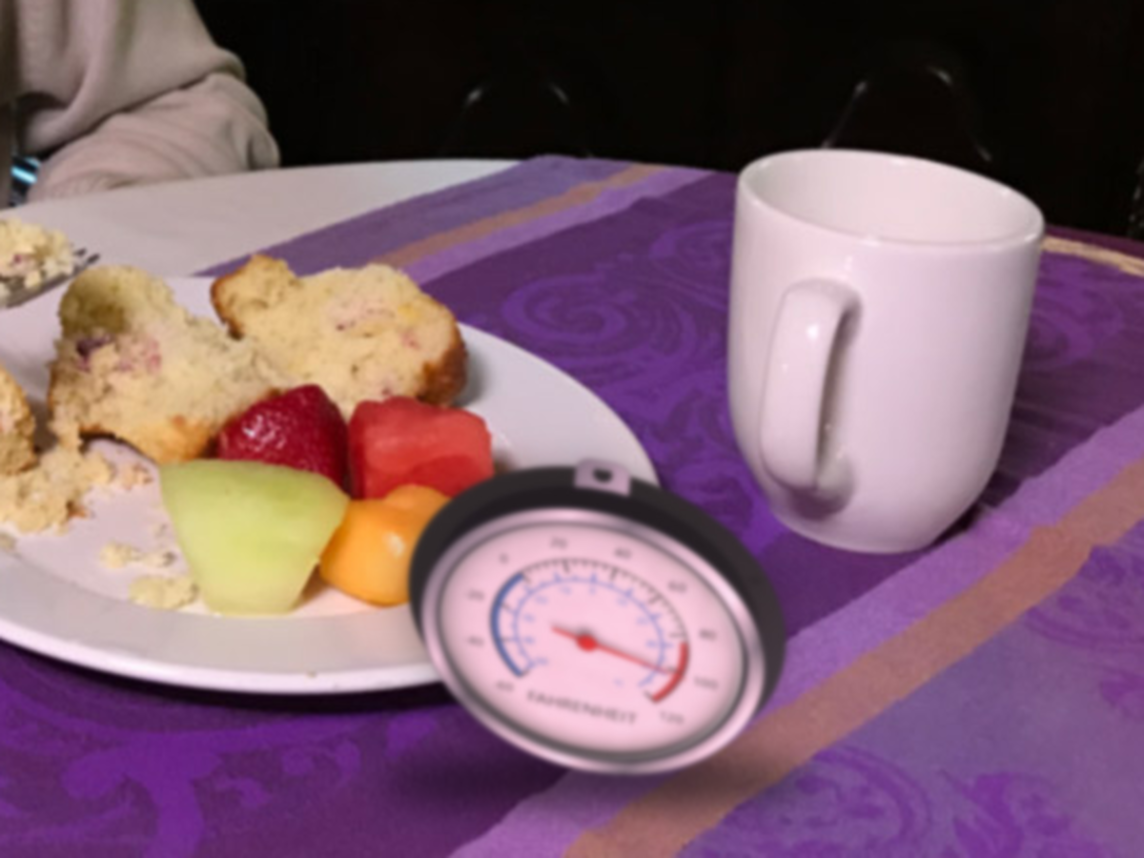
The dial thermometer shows 100 °F
